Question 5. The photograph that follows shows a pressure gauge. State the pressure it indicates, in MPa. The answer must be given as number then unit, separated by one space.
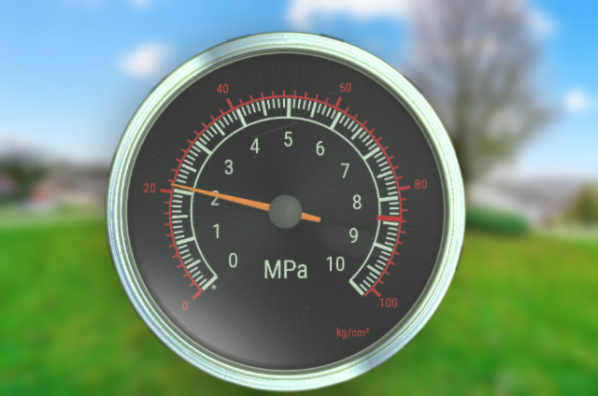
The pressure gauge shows 2.1 MPa
